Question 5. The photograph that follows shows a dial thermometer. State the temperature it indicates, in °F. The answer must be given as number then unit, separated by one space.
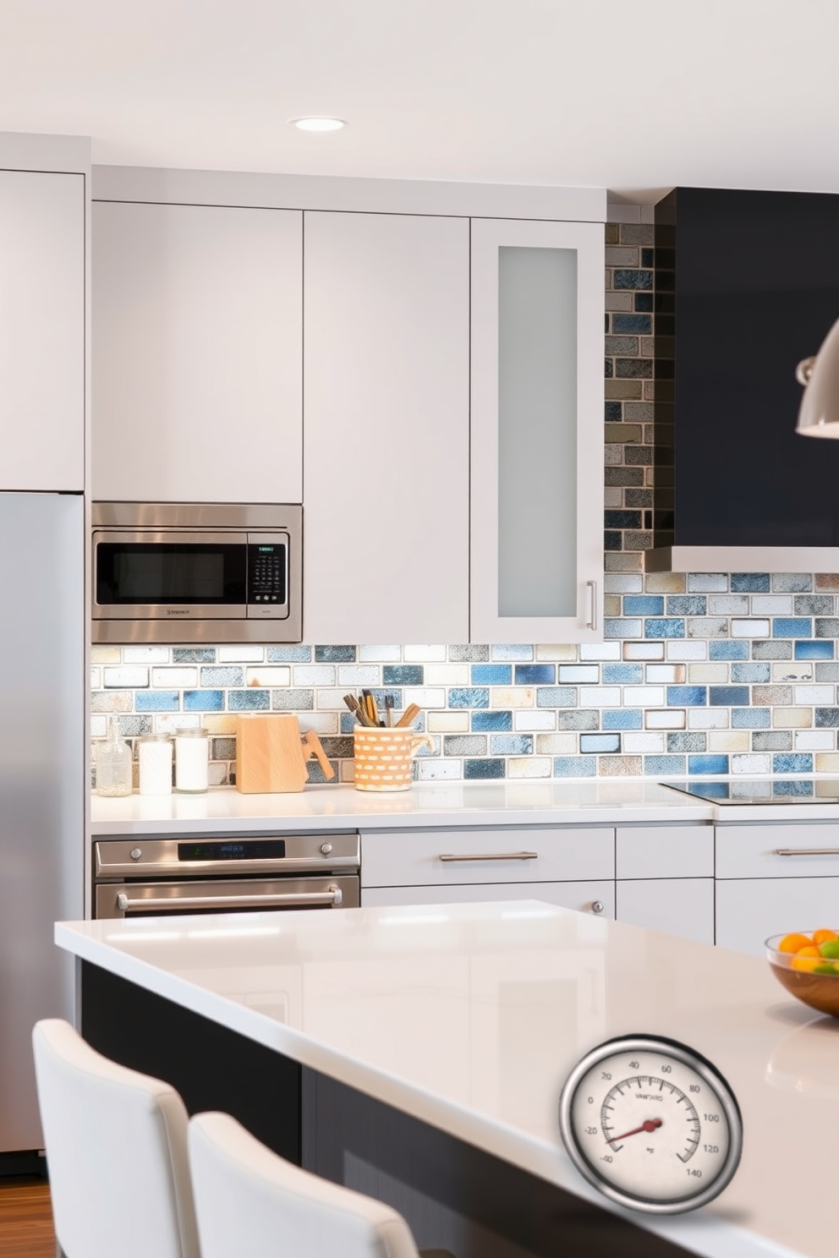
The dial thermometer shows -30 °F
